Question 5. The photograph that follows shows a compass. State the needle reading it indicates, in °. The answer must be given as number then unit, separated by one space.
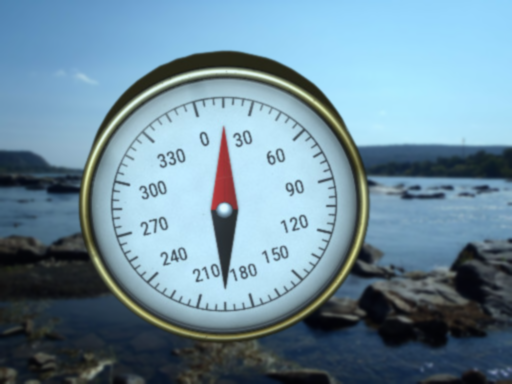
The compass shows 15 °
